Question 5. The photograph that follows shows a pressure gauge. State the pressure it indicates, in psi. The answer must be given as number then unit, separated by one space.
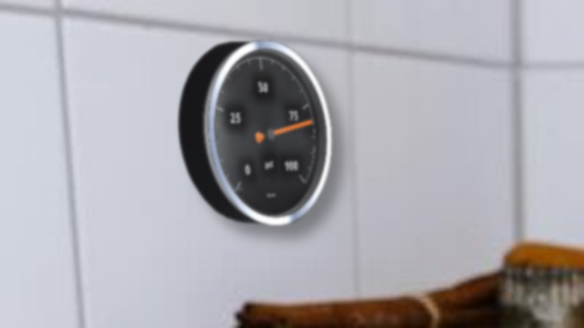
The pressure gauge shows 80 psi
